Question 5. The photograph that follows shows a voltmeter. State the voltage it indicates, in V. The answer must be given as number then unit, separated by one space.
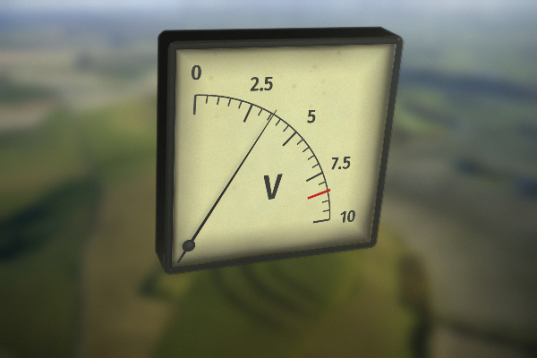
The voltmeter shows 3.5 V
